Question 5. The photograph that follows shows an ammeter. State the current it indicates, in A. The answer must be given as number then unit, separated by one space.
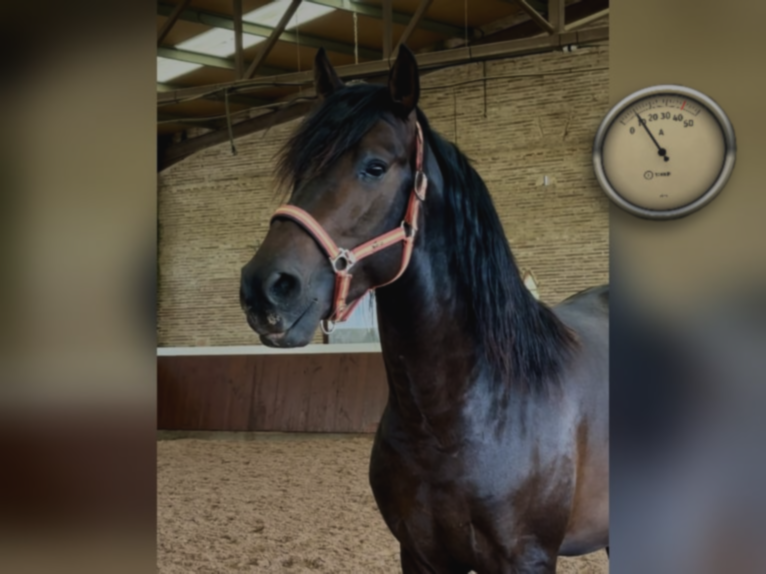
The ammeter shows 10 A
